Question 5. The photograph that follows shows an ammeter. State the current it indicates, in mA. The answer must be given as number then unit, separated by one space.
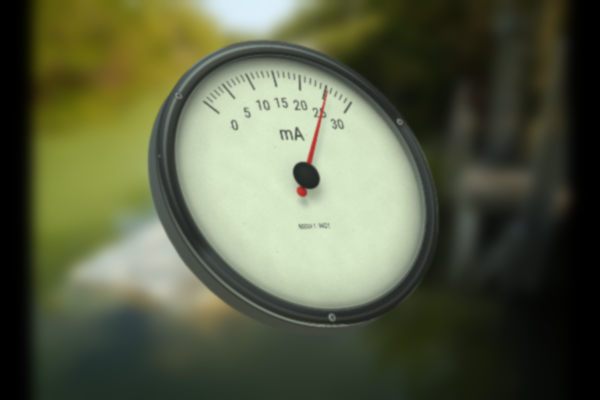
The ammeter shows 25 mA
